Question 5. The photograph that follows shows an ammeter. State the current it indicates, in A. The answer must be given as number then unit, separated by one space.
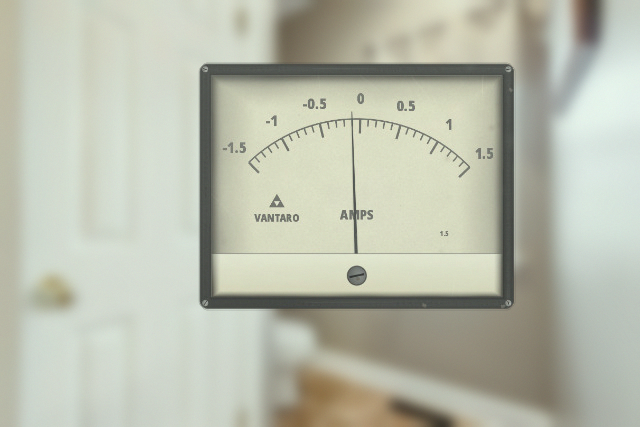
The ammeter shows -0.1 A
